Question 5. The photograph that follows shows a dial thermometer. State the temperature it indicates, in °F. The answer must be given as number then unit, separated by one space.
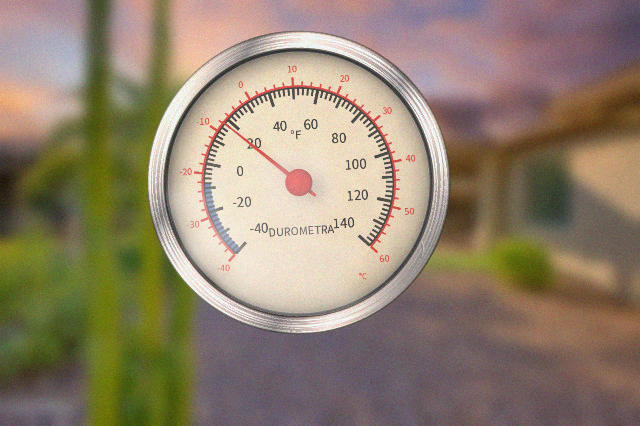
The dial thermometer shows 18 °F
